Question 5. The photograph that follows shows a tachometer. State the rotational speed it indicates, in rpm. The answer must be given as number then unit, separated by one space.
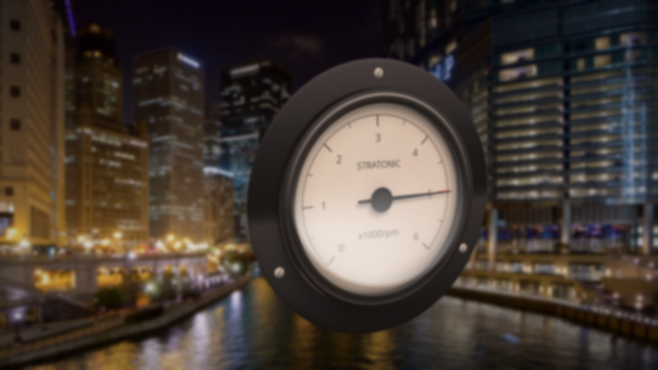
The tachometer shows 5000 rpm
